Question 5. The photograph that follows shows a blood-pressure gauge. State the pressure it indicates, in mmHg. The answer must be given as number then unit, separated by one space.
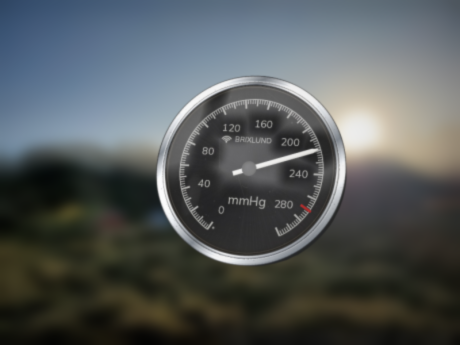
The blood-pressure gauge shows 220 mmHg
